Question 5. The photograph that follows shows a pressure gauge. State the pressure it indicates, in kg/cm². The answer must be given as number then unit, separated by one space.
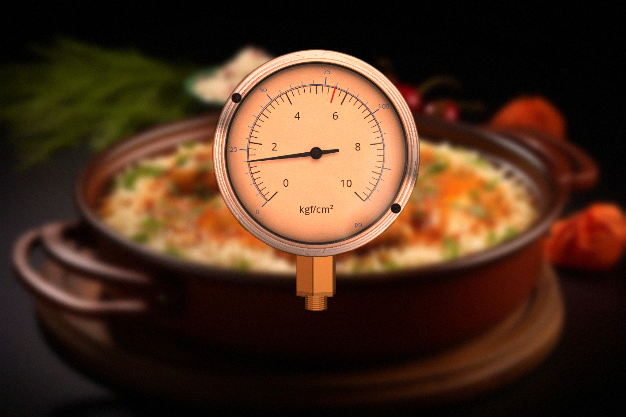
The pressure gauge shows 1.4 kg/cm²
